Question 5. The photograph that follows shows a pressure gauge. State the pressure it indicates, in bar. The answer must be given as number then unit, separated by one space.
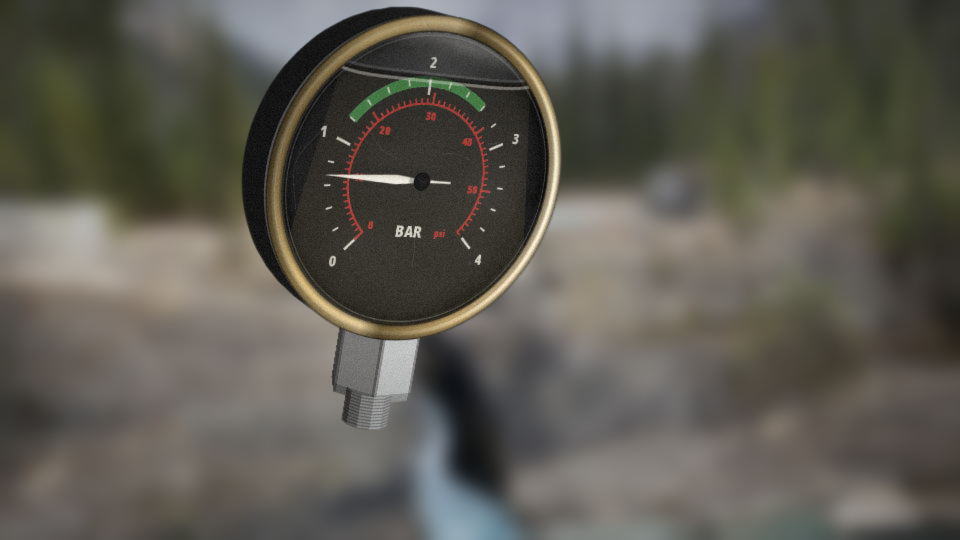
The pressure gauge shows 0.7 bar
